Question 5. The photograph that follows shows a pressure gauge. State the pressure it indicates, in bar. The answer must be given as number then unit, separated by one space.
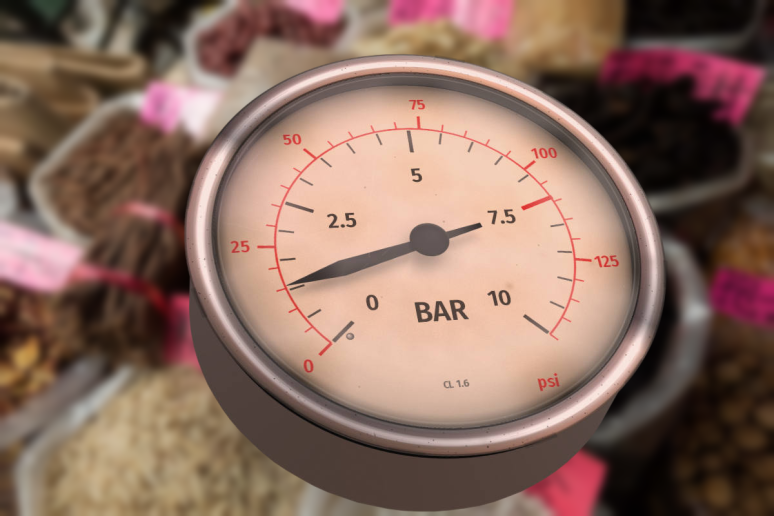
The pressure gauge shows 1 bar
